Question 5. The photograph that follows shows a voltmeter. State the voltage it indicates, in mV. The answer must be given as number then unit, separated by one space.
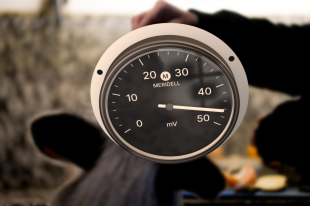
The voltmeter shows 46 mV
